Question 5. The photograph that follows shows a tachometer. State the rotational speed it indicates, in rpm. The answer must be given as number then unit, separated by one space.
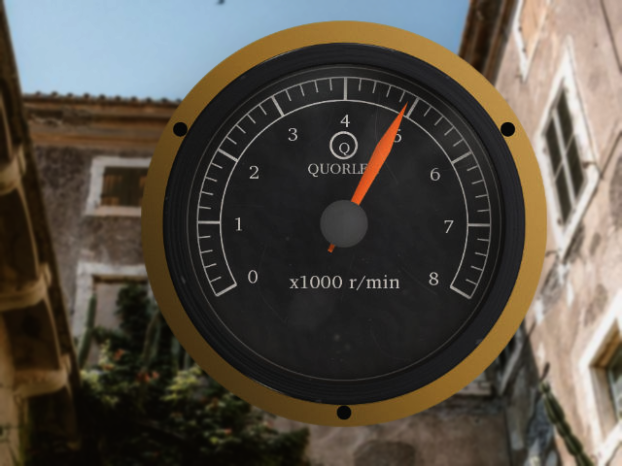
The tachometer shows 4900 rpm
